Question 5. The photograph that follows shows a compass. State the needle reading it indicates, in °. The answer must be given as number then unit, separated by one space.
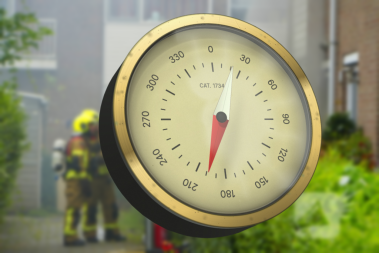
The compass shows 200 °
